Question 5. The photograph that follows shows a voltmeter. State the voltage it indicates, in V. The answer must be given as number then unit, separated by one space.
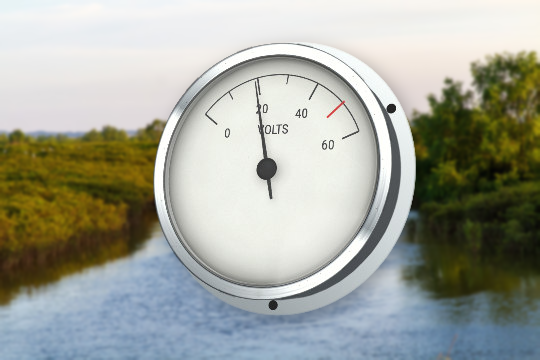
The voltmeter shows 20 V
